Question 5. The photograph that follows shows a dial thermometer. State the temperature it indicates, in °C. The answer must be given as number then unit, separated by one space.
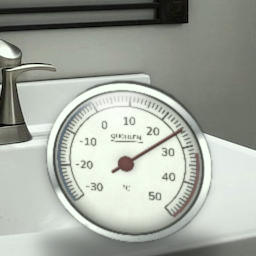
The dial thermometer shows 25 °C
